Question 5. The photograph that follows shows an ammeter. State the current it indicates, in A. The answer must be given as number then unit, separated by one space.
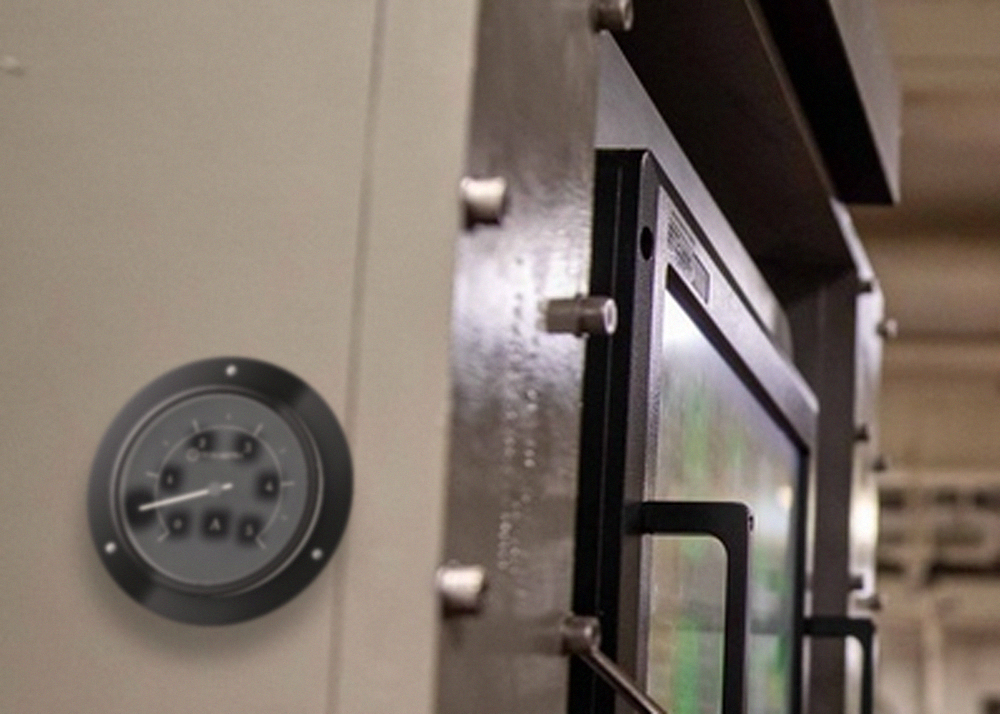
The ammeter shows 0.5 A
